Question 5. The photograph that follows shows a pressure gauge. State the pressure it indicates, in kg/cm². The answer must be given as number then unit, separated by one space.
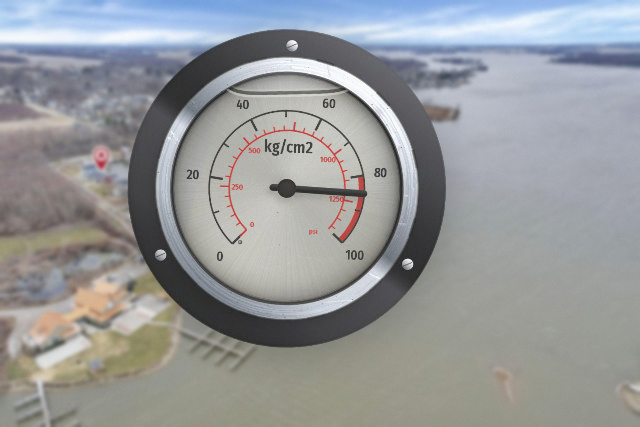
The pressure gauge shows 85 kg/cm²
